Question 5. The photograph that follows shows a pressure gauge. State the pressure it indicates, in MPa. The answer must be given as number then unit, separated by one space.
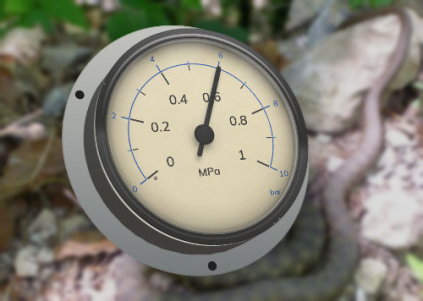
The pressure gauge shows 0.6 MPa
